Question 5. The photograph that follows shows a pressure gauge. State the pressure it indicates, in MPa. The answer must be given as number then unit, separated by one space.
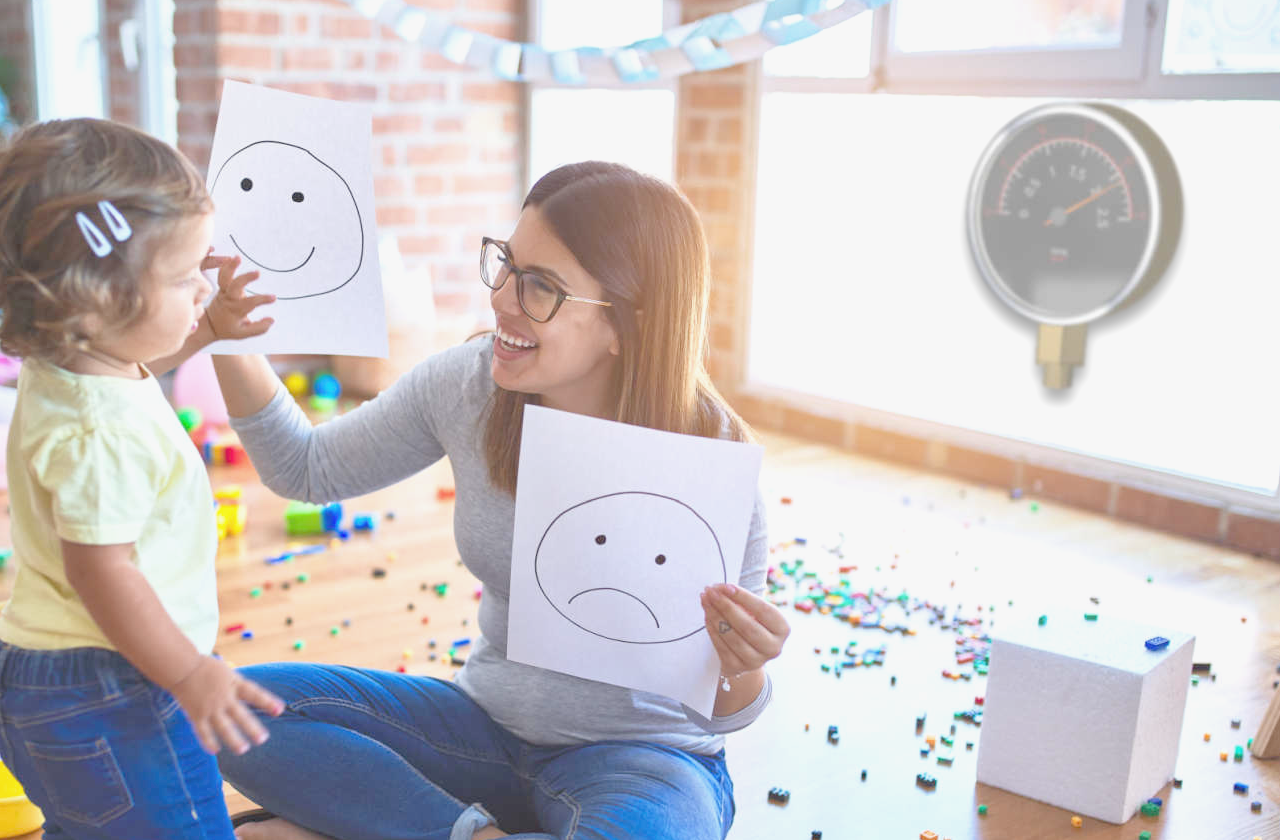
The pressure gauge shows 2.1 MPa
